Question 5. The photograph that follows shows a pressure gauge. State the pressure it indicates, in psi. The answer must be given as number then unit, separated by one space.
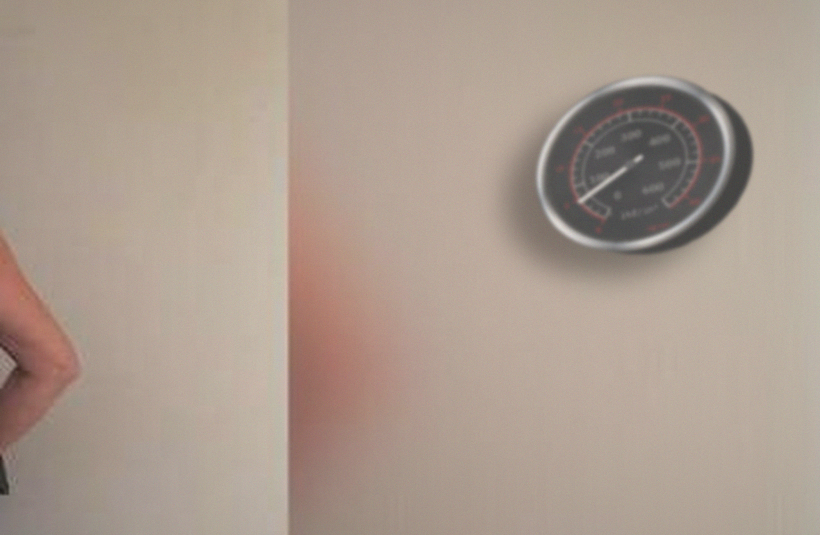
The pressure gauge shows 60 psi
